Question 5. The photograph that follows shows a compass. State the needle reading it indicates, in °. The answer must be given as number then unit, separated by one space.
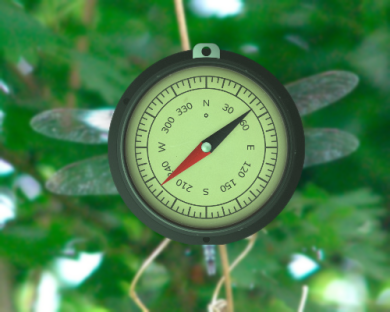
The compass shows 230 °
